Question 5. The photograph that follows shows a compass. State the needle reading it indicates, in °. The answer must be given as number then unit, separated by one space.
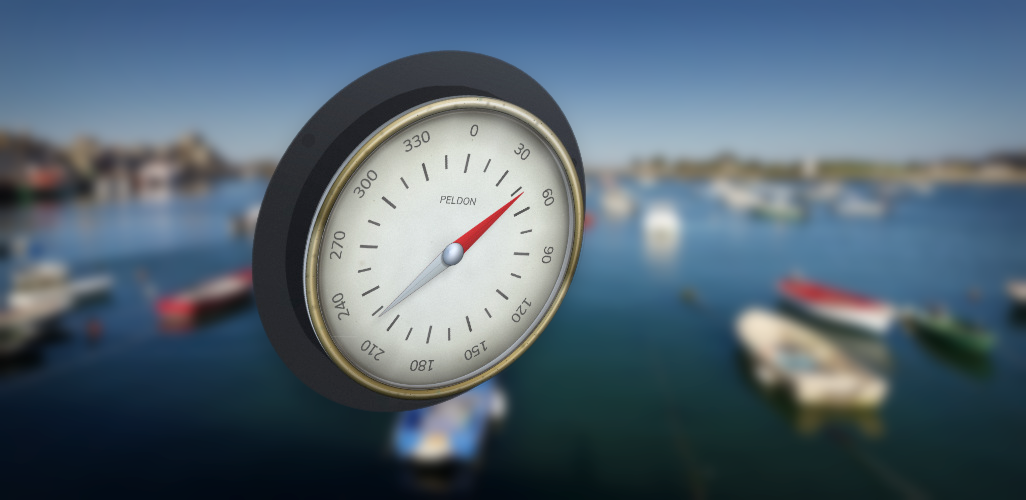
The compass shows 45 °
